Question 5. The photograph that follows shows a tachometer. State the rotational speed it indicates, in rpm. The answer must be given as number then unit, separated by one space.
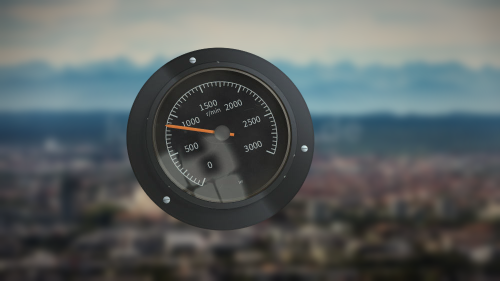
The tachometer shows 850 rpm
